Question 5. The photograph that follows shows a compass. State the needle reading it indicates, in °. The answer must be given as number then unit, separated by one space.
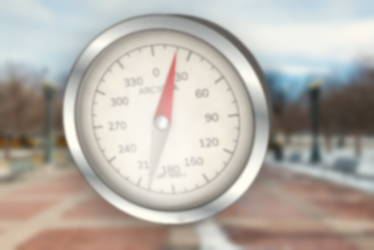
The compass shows 20 °
